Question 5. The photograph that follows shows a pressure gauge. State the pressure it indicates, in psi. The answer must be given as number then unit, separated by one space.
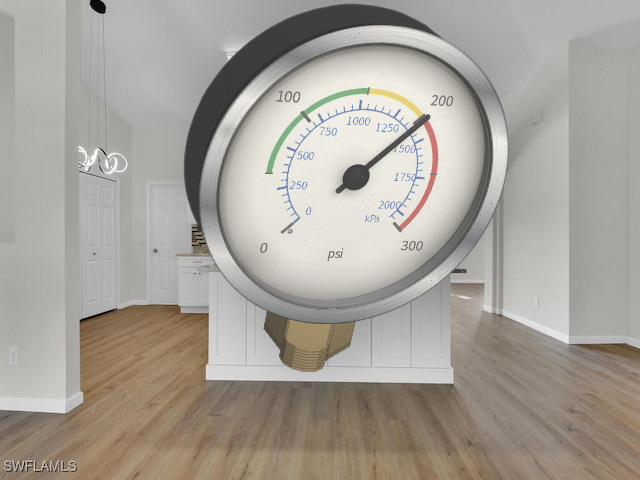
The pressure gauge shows 200 psi
